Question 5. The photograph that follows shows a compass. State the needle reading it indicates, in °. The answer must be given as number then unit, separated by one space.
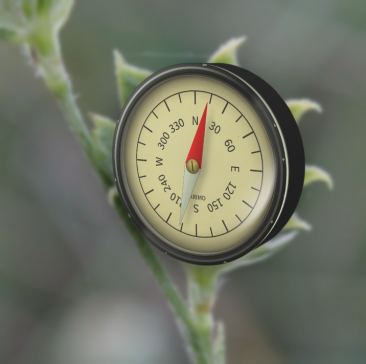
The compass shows 15 °
